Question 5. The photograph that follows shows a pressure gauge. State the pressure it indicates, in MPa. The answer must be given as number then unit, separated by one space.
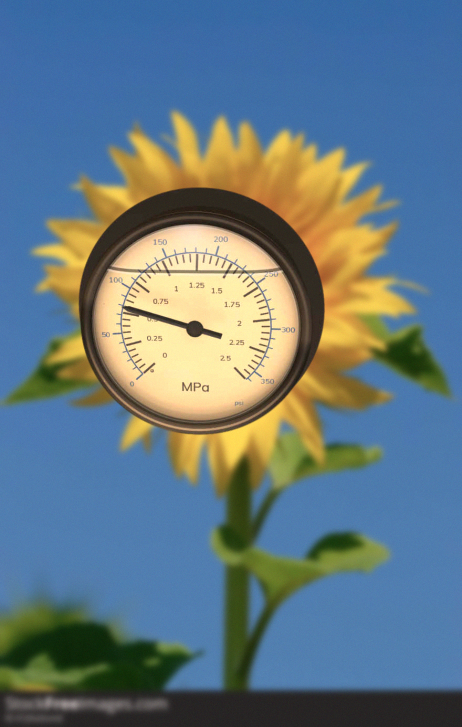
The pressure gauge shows 0.55 MPa
